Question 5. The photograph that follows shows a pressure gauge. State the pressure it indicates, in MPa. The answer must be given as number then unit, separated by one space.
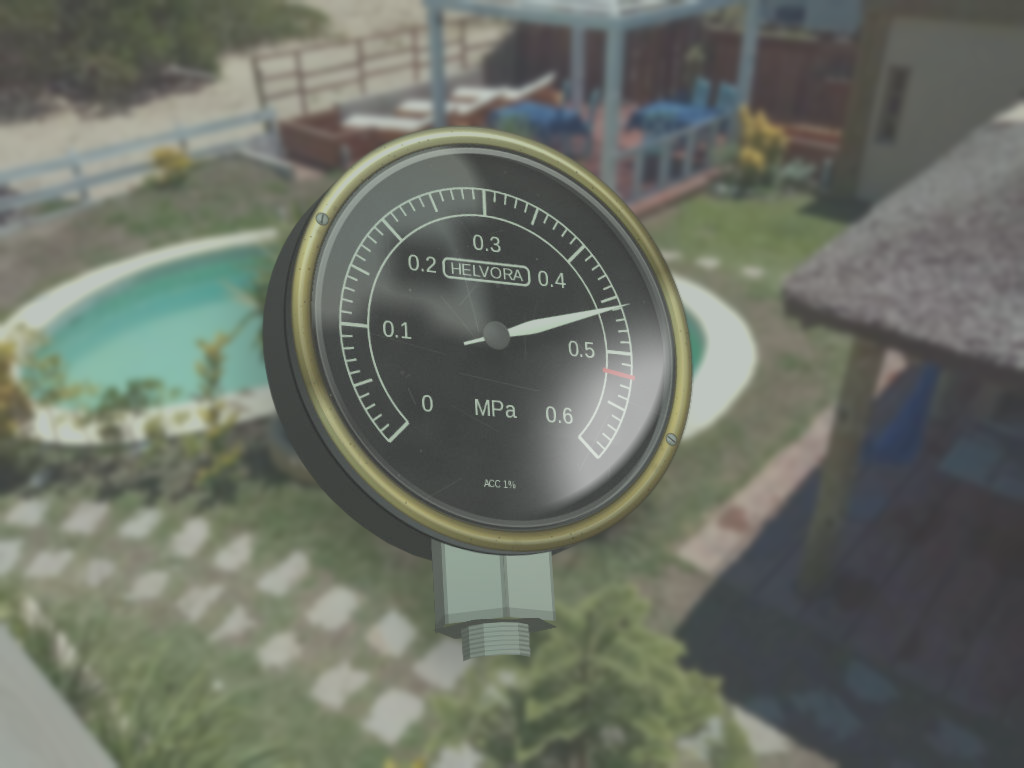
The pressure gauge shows 0.46 MPa
